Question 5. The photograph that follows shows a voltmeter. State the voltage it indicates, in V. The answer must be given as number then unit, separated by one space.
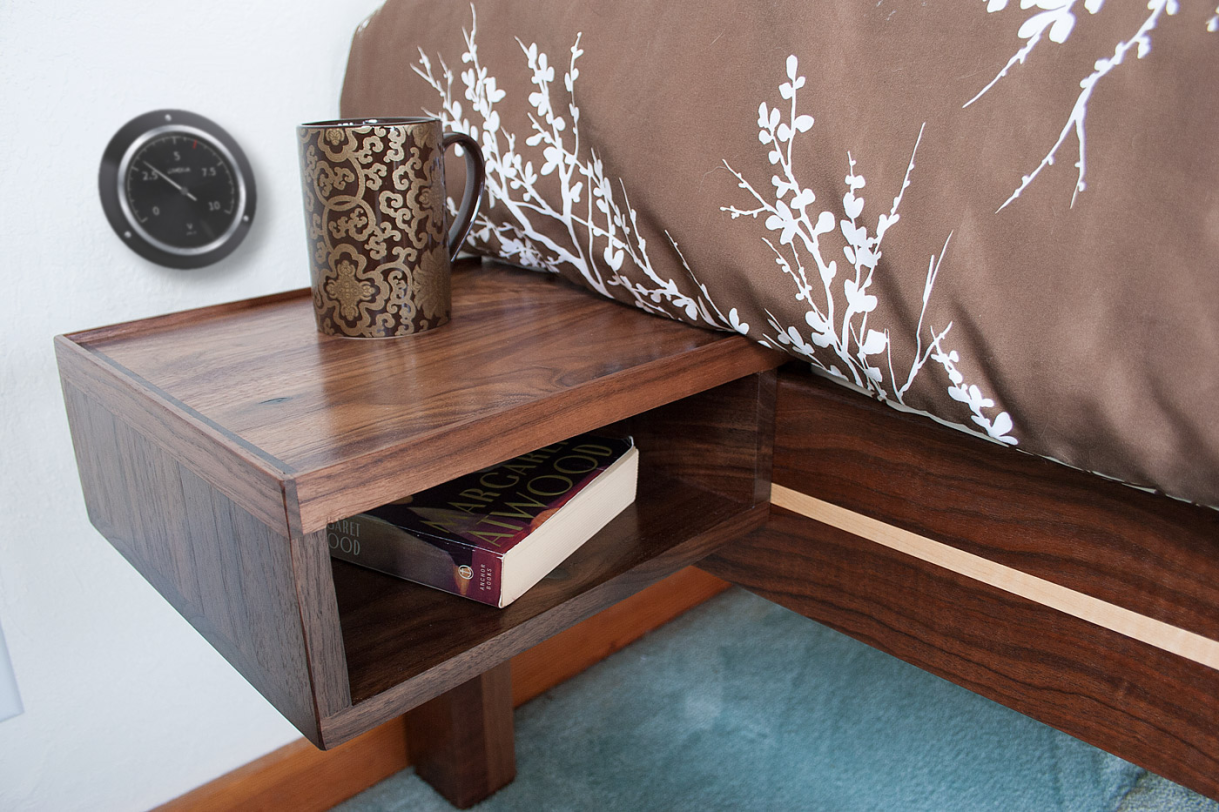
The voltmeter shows 3 V
